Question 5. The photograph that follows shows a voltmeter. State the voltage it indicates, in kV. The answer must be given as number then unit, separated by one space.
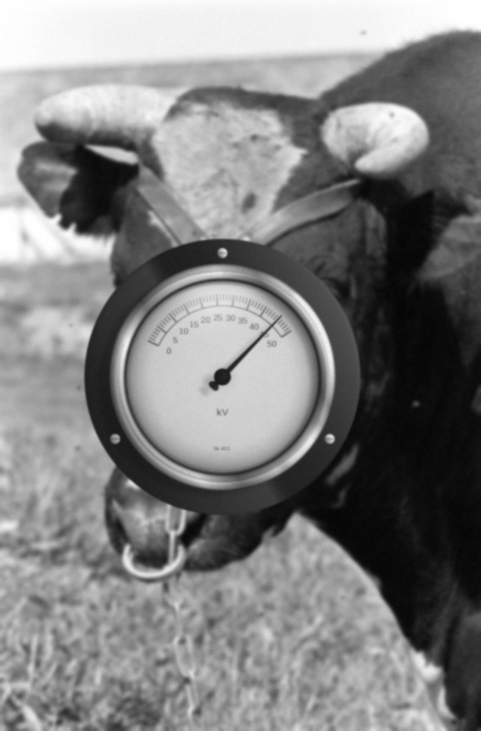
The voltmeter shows 45 kV
